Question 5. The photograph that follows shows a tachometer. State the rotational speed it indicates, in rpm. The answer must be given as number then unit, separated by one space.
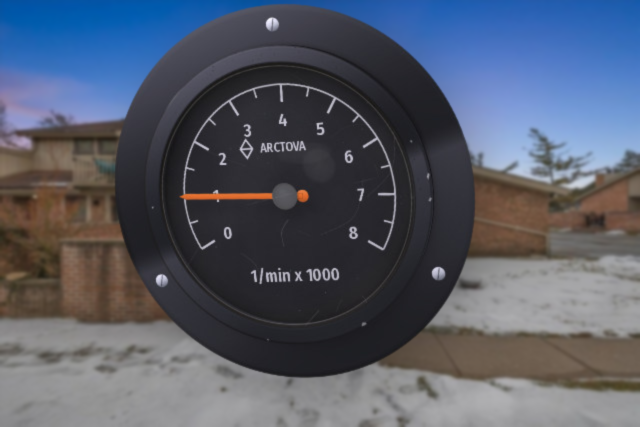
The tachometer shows 1000 rpm
